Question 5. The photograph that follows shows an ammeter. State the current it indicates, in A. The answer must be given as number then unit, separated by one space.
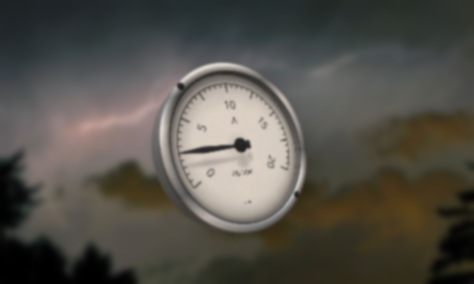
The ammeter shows 2.5 A
